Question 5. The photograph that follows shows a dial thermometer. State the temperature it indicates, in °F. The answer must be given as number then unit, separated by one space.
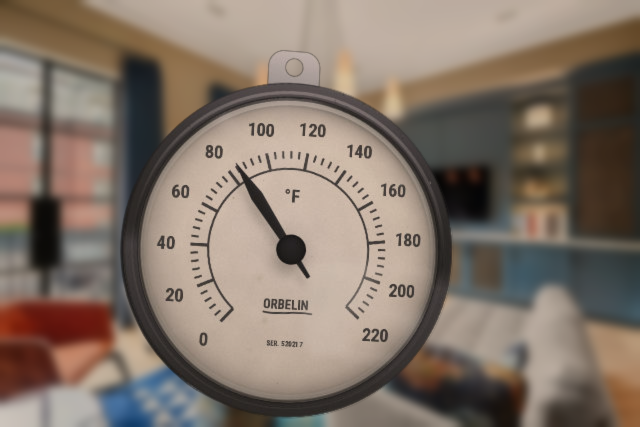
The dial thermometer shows 84 °F
